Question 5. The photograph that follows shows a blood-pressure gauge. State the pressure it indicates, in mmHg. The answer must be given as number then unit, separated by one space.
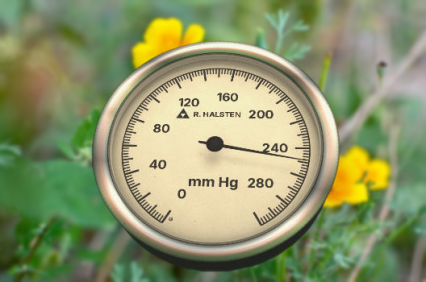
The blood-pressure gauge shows 250 mmHg
